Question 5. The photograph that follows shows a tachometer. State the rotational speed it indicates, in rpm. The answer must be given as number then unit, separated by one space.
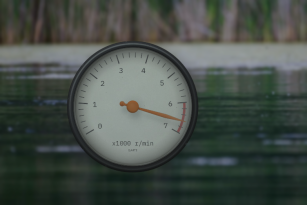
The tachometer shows 6600 rpm
